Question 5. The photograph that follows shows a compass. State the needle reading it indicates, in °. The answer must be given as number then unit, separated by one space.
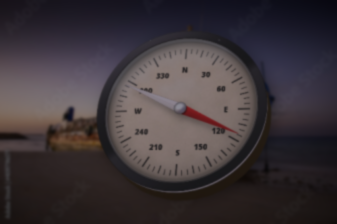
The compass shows 115 °
